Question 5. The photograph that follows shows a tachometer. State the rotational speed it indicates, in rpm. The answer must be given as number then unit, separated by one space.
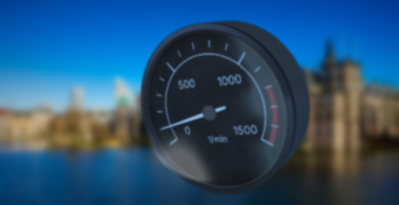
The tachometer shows 100 rpm
